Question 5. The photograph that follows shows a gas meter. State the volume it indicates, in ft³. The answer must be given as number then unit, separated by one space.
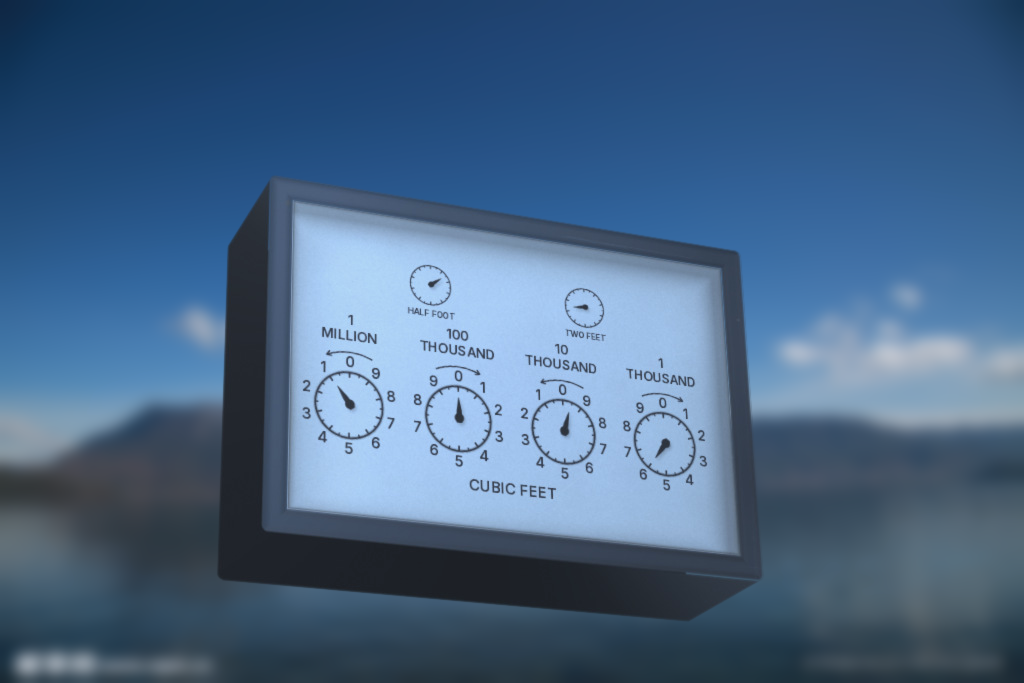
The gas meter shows 99600 ft³
